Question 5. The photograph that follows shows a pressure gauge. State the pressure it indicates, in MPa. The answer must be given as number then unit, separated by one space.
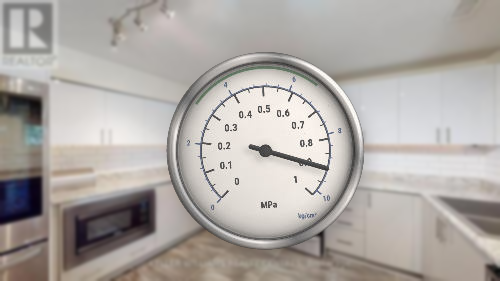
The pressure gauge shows 0.9 MPa
